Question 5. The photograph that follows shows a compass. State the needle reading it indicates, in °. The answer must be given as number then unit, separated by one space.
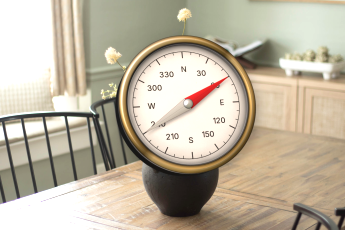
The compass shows 60 °
